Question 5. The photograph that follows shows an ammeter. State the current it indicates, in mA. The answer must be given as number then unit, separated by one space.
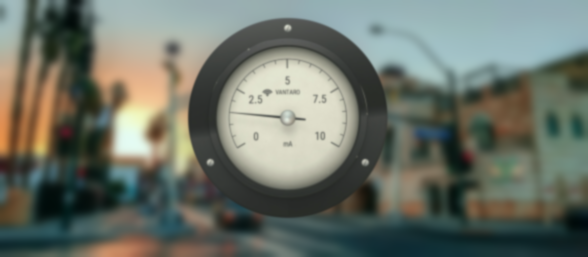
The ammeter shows 1.5 mA
